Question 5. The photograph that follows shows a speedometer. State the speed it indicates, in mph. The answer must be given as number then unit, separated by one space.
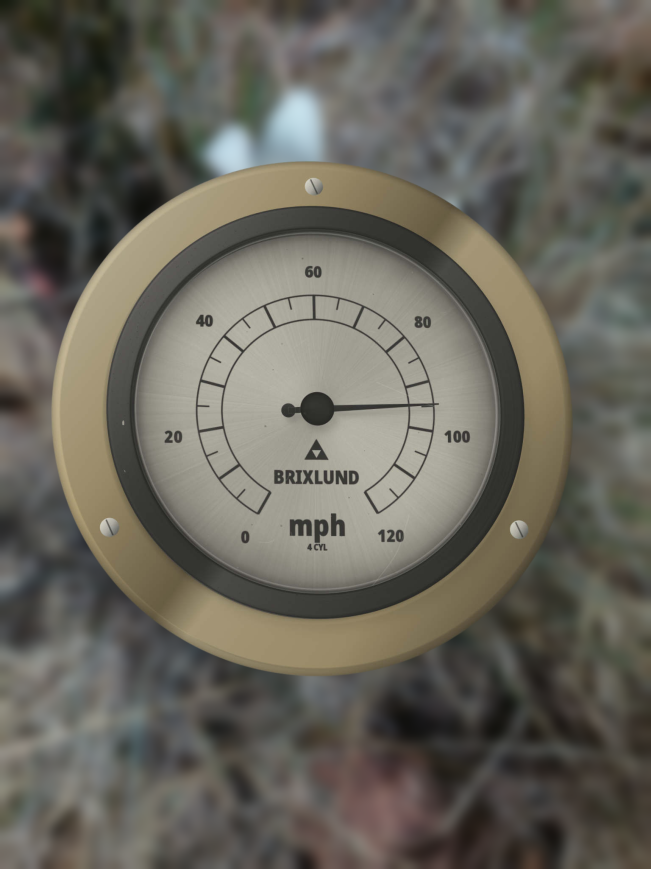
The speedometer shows 95 mph
